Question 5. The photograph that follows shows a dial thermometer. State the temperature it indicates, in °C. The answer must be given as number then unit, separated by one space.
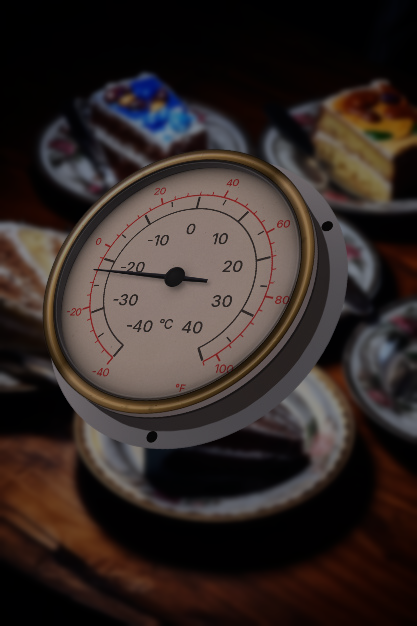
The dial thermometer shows -22.5 °C
